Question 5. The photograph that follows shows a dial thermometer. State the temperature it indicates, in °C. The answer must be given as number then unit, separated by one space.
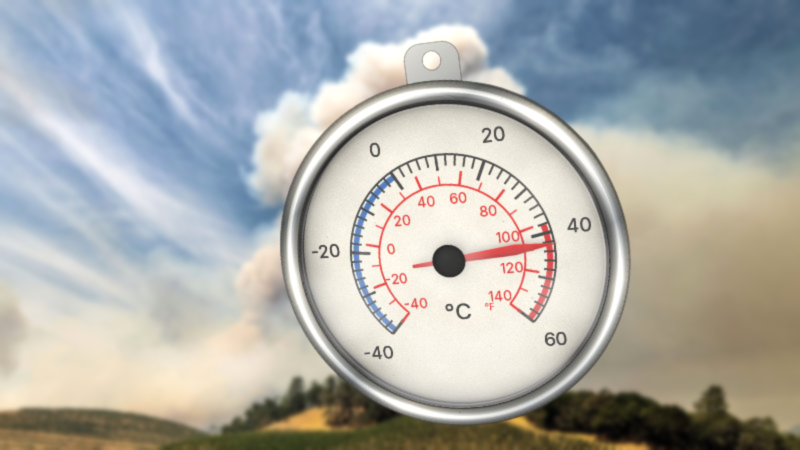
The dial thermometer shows 42 °C
